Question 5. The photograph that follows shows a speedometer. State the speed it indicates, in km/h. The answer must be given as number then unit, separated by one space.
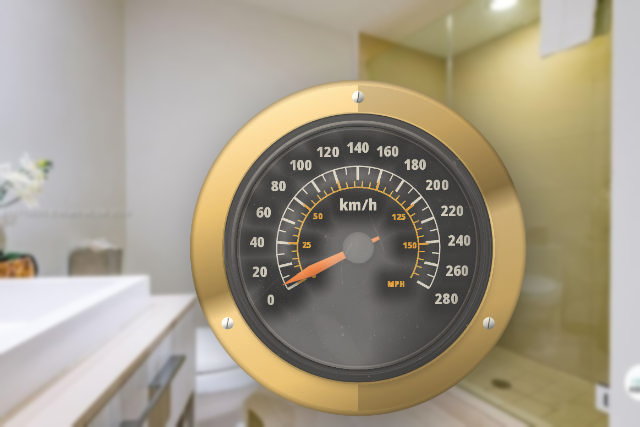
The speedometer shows 5 km/h
